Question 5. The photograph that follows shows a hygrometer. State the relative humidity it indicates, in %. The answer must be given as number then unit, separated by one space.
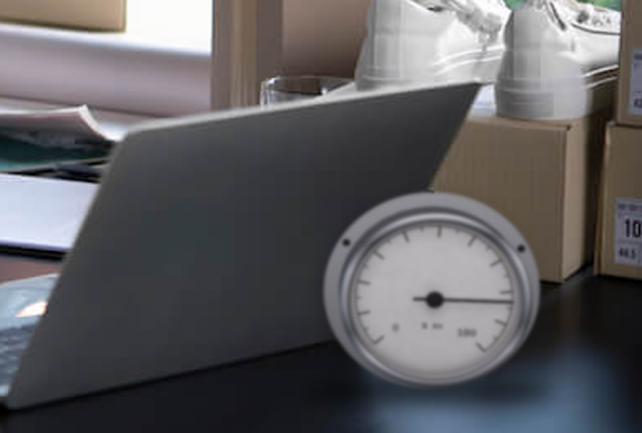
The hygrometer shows 82.5 %
